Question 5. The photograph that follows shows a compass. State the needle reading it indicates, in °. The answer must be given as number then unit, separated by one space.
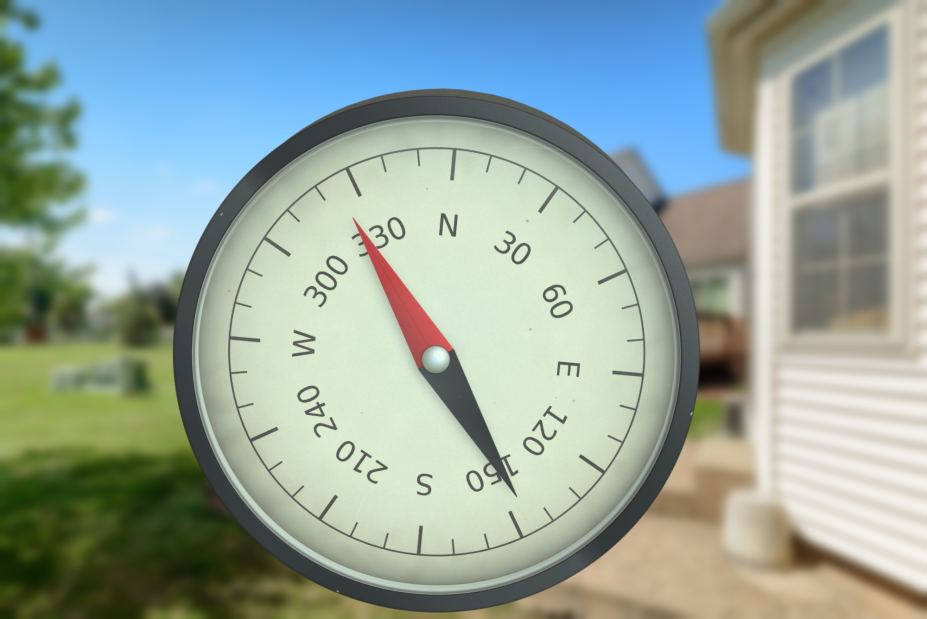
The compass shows 325 °
